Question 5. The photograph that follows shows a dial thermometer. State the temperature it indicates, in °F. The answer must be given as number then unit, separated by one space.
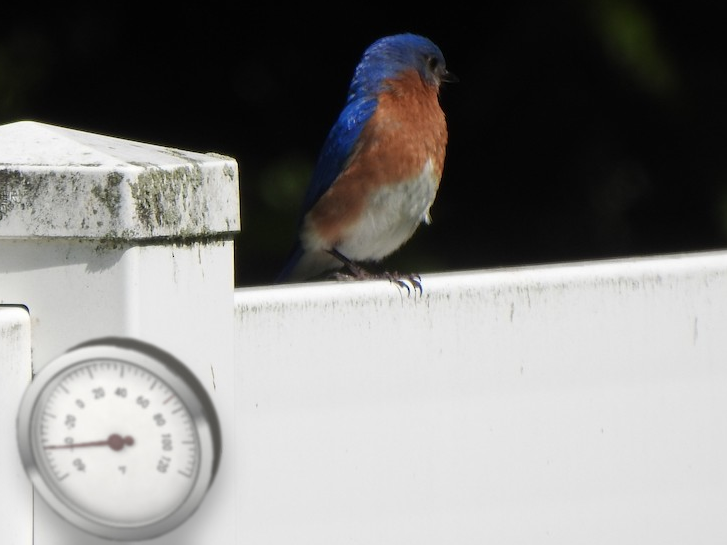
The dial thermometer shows -40 °F
